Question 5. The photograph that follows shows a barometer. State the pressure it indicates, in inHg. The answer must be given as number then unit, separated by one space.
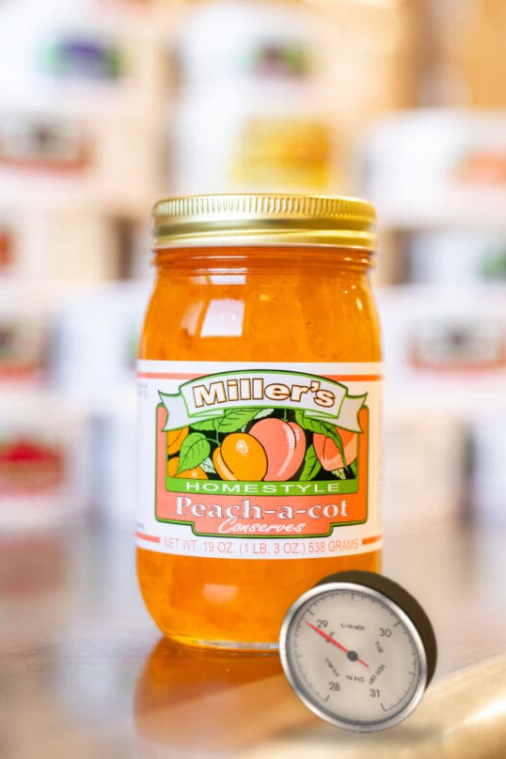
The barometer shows 28.9 inHg
